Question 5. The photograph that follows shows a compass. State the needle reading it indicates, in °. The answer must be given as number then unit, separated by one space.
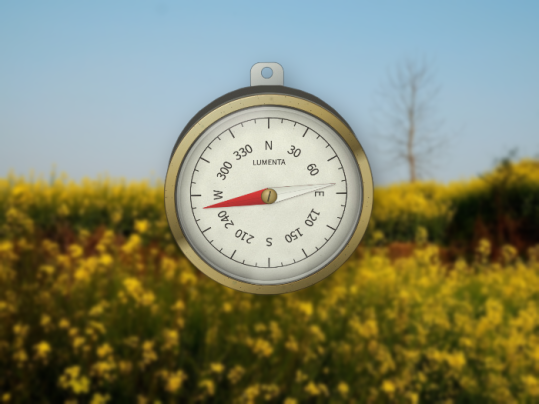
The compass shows 260 °
